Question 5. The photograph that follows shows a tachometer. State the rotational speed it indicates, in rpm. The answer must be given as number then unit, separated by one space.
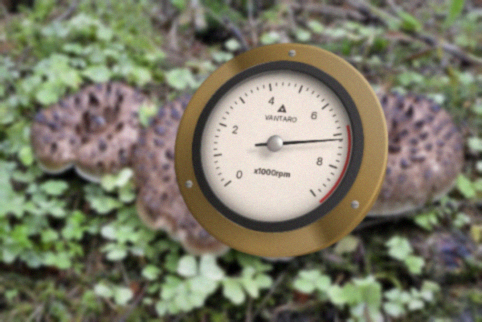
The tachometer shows 7200 rpm
